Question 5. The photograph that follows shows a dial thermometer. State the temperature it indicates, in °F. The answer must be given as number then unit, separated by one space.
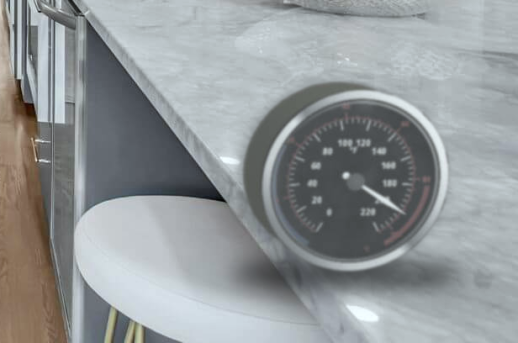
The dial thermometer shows 200 °F
